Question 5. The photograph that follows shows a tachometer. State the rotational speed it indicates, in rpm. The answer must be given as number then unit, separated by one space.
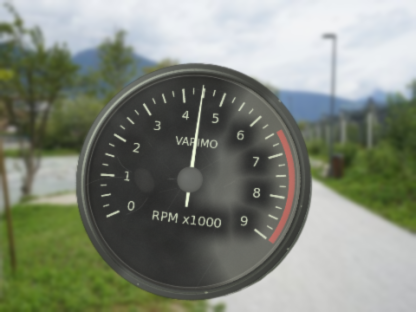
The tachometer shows 4500 rpm
